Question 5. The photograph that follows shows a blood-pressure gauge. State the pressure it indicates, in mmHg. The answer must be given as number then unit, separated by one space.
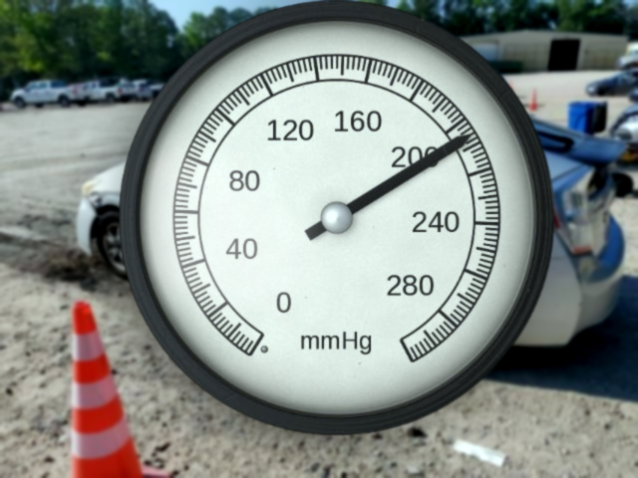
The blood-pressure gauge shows 206 mmHg
